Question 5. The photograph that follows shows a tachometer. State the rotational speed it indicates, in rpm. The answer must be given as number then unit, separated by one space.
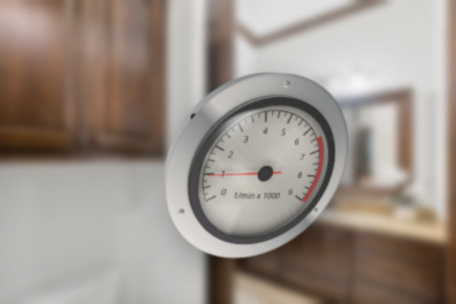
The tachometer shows 1000 rpm
